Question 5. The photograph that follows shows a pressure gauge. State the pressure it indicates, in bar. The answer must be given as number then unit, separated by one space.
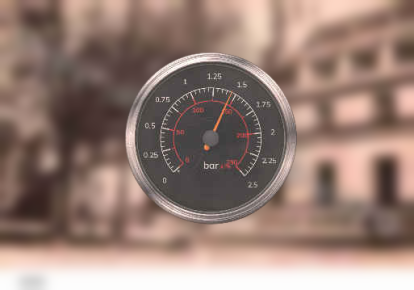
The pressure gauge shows 1.45 bar
